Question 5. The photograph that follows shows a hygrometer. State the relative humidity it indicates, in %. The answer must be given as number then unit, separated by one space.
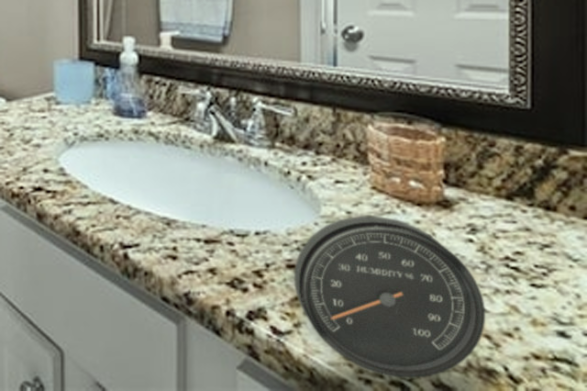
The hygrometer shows 5 %
